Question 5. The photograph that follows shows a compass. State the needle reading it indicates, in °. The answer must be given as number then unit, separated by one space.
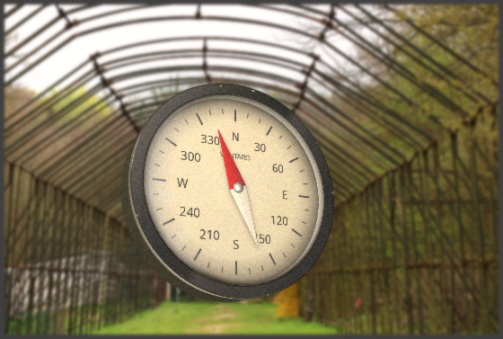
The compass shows 340 °
